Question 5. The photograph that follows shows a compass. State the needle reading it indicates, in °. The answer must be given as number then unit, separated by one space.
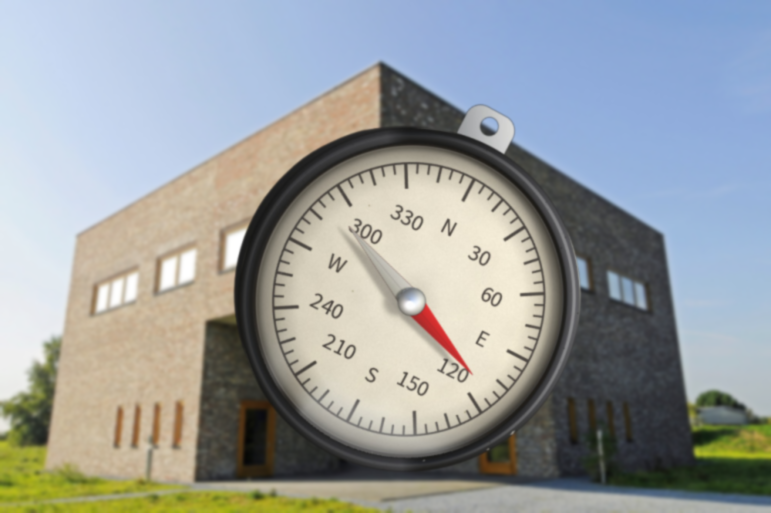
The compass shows 112.5 °
